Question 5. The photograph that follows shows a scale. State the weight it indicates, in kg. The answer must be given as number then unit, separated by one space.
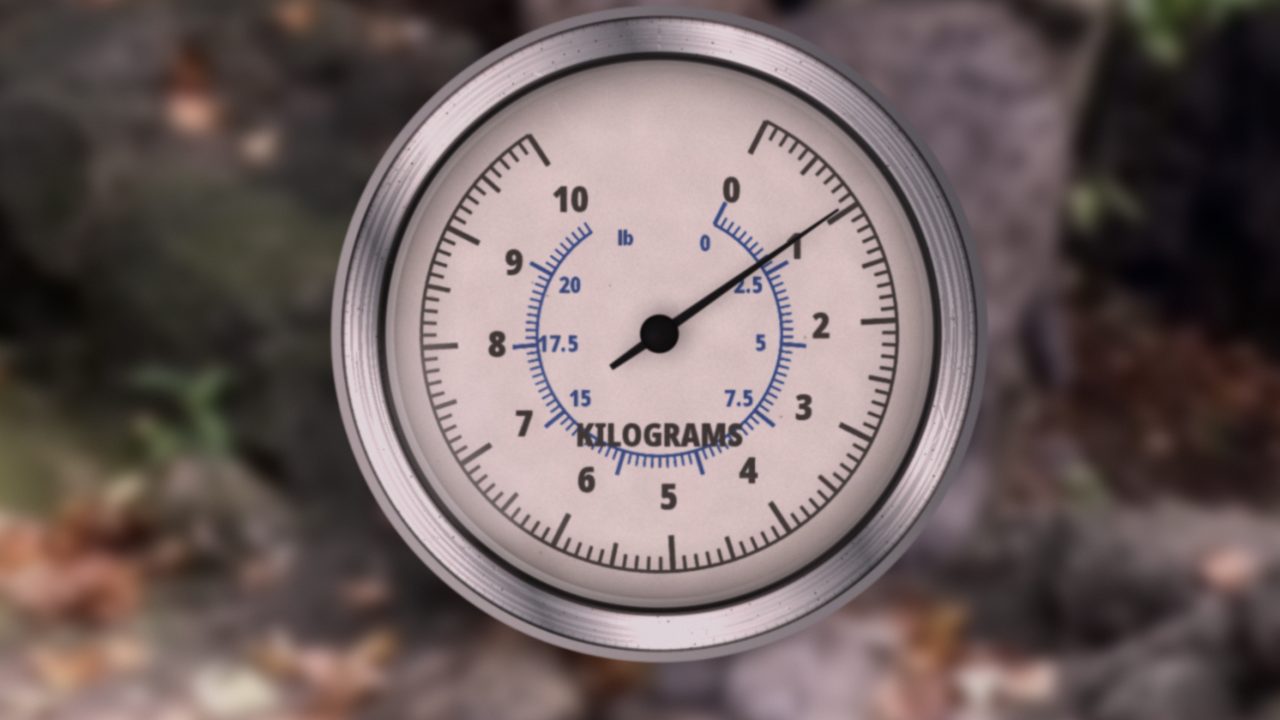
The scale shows 0.95 kg
